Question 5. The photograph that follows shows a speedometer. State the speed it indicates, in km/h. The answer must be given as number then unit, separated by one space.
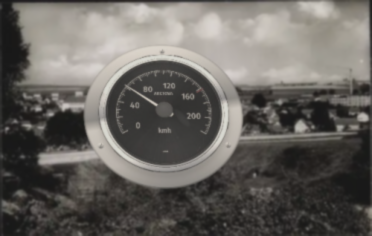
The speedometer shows 60 km/h
